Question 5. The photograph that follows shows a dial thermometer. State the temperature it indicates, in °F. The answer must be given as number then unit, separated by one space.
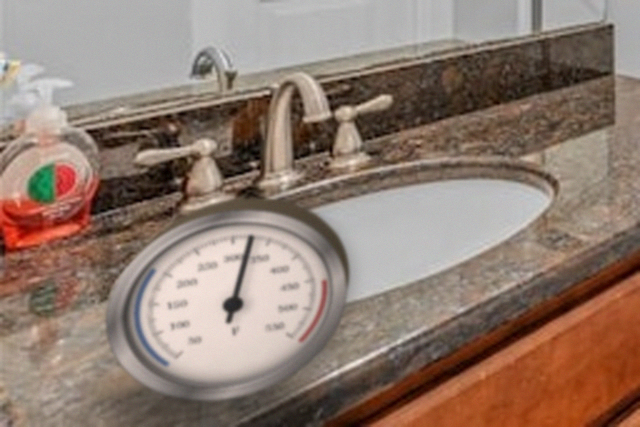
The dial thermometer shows 325 °F
